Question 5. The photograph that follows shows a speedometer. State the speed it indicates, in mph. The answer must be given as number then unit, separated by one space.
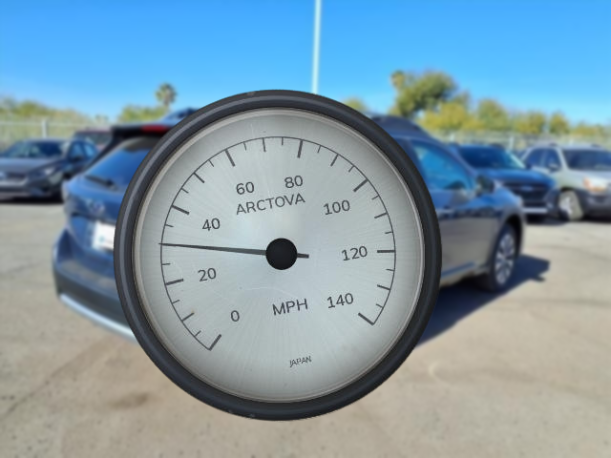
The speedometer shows 30 mph
